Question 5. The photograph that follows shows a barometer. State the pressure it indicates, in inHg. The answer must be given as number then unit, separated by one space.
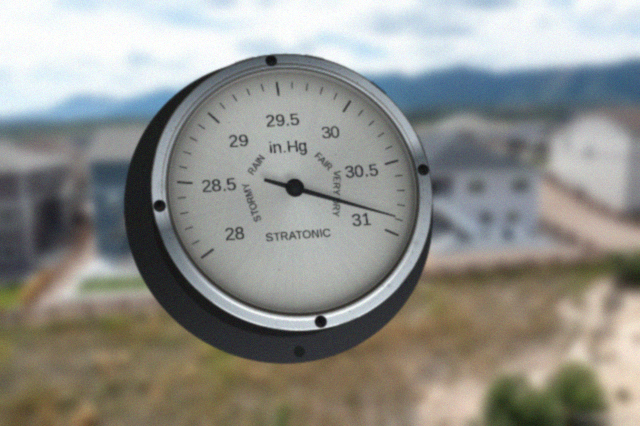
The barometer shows 30.9 inHg
